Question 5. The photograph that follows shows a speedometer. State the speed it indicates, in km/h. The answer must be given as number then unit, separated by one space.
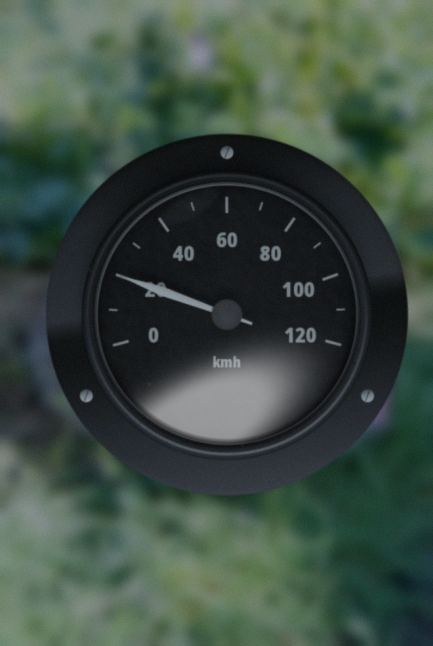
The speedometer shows 20 km/h
